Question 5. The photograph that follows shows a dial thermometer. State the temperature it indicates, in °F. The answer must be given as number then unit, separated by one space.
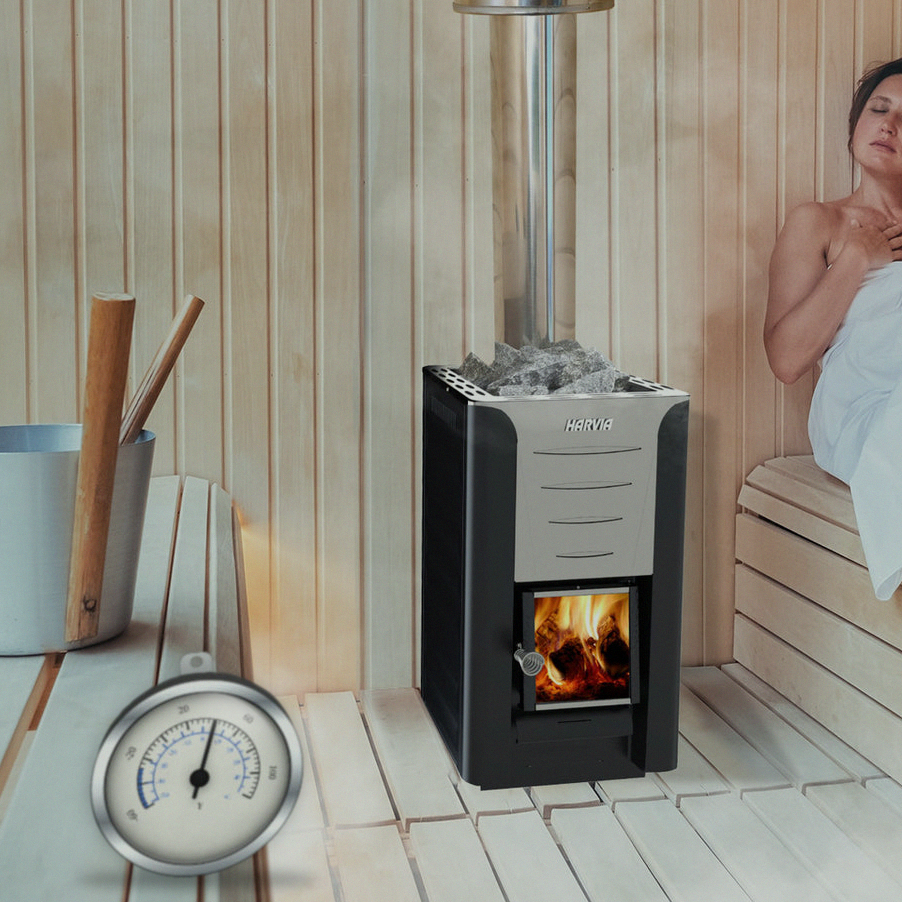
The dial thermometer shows 40 °F
